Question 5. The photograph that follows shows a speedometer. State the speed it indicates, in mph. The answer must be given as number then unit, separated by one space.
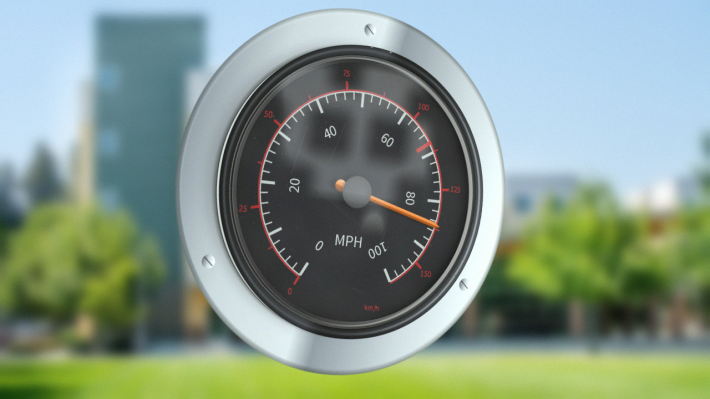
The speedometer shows 85 mph
